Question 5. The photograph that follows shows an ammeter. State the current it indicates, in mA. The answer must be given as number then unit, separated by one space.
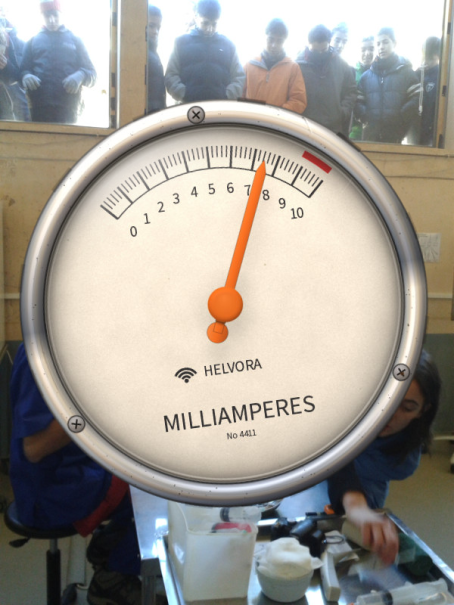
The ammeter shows 7.4 mA
